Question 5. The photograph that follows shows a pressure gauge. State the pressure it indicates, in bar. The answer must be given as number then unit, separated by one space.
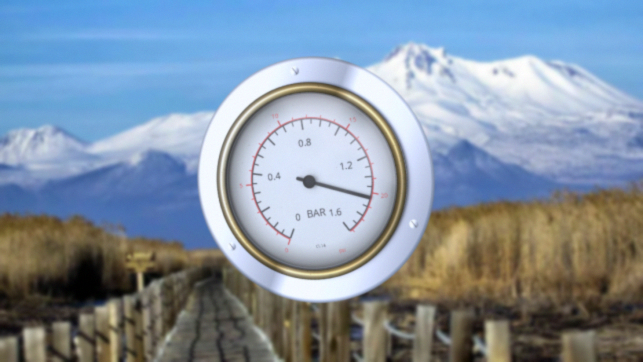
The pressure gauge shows 1.4 bar
